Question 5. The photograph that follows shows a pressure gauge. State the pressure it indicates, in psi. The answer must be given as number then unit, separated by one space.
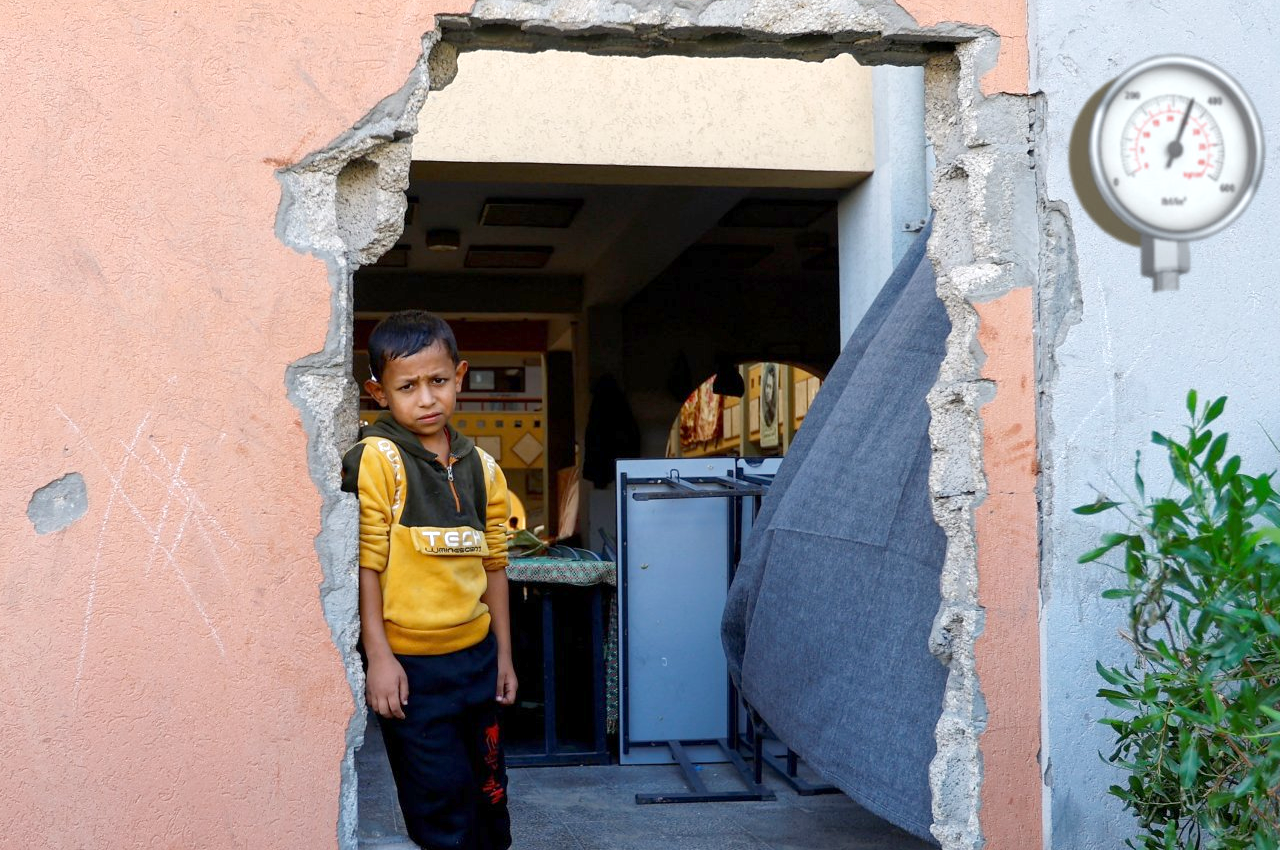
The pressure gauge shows 350 psi
